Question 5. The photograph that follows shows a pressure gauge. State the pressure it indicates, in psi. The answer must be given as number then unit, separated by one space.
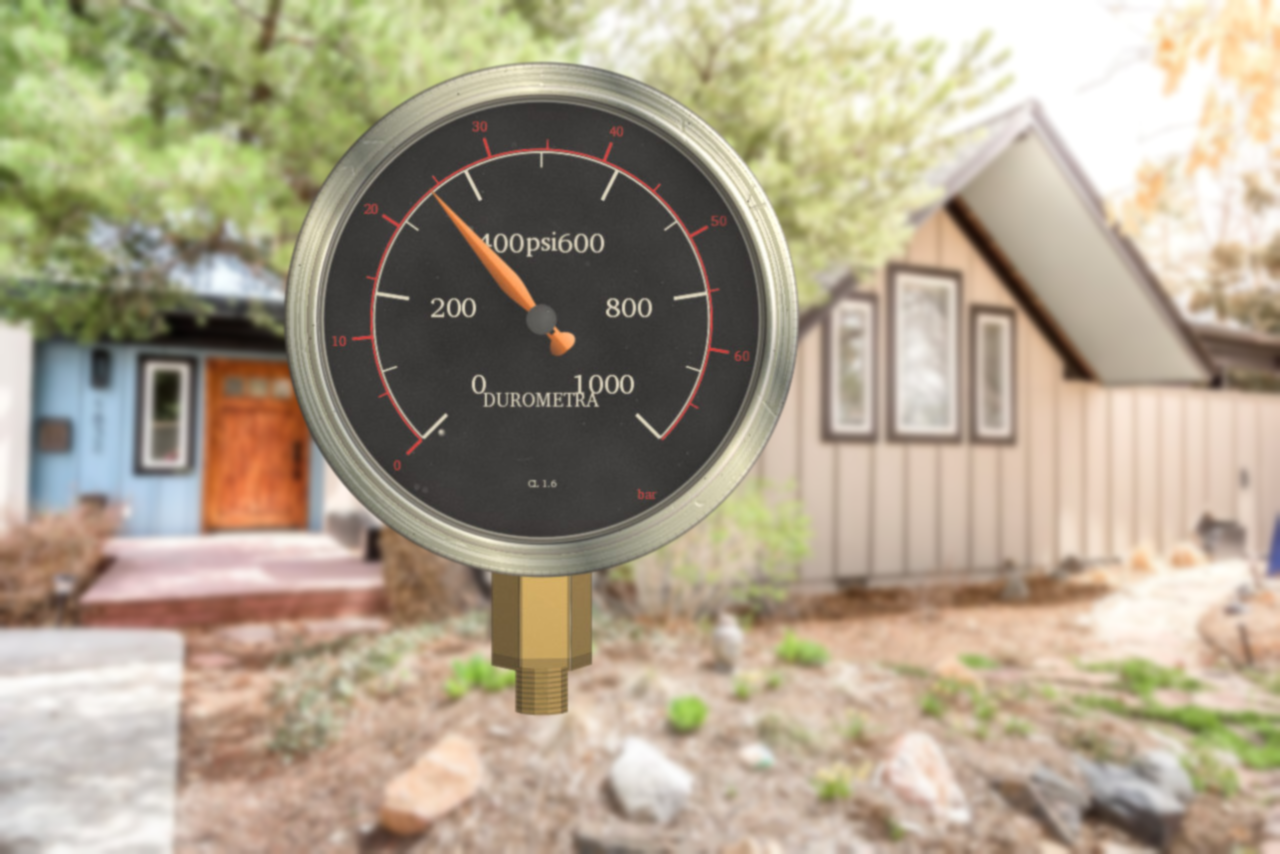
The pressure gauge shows 350 psi
